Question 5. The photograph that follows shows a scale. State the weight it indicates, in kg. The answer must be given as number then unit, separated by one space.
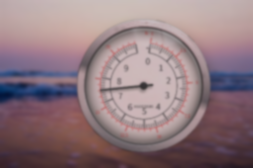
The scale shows 7.5 kg
